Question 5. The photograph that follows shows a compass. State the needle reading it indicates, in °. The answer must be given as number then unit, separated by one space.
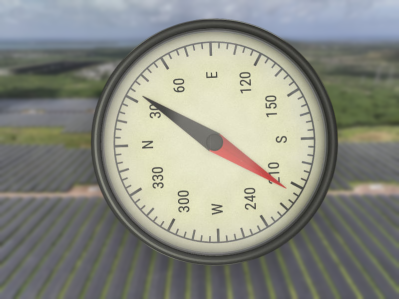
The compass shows 215 °
